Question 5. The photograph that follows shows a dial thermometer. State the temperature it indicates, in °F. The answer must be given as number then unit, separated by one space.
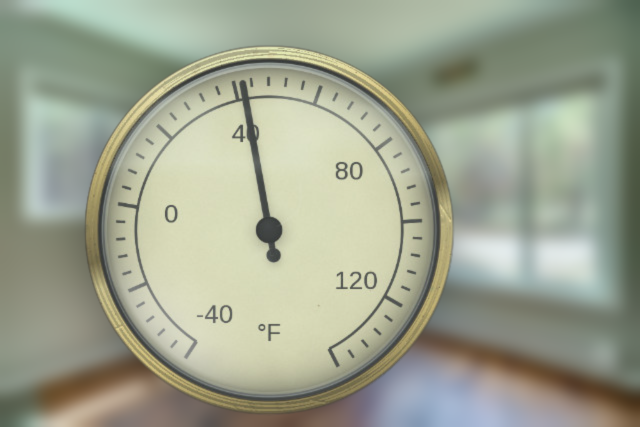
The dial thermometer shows 42 °F
